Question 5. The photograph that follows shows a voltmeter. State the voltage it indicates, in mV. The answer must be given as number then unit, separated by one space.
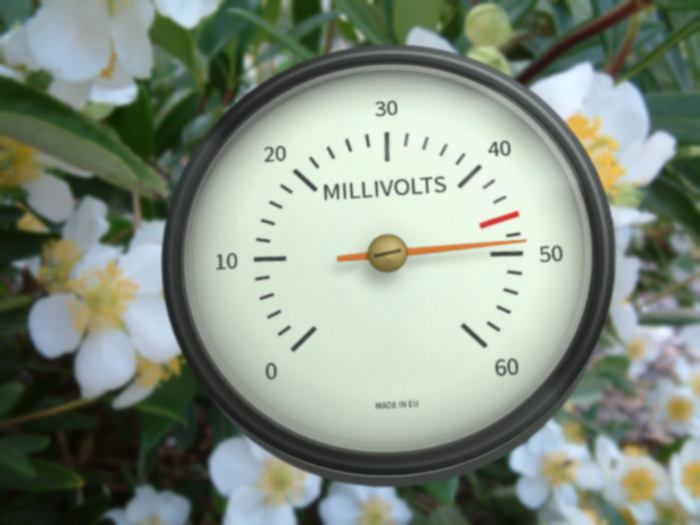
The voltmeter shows 49 mV
